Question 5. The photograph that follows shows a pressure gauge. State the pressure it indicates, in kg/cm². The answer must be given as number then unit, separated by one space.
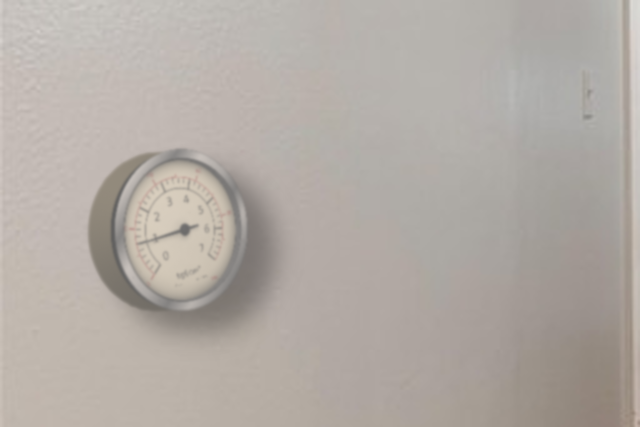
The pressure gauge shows 1 kg/cm²
